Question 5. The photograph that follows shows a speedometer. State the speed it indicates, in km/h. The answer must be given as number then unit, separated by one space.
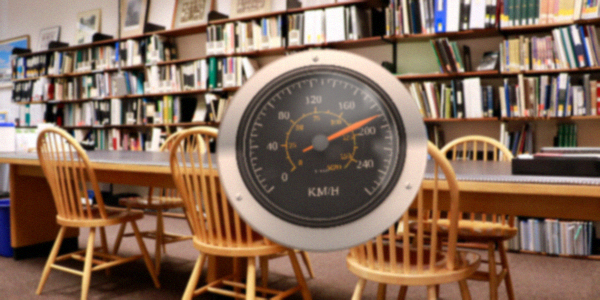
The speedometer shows 190 km/h
